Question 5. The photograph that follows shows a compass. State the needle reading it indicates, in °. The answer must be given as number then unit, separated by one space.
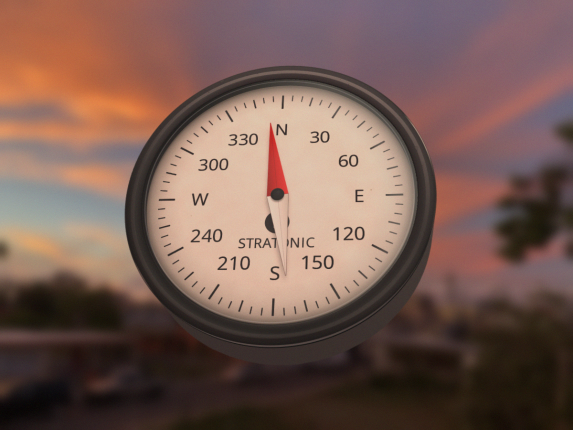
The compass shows 352.5 °
